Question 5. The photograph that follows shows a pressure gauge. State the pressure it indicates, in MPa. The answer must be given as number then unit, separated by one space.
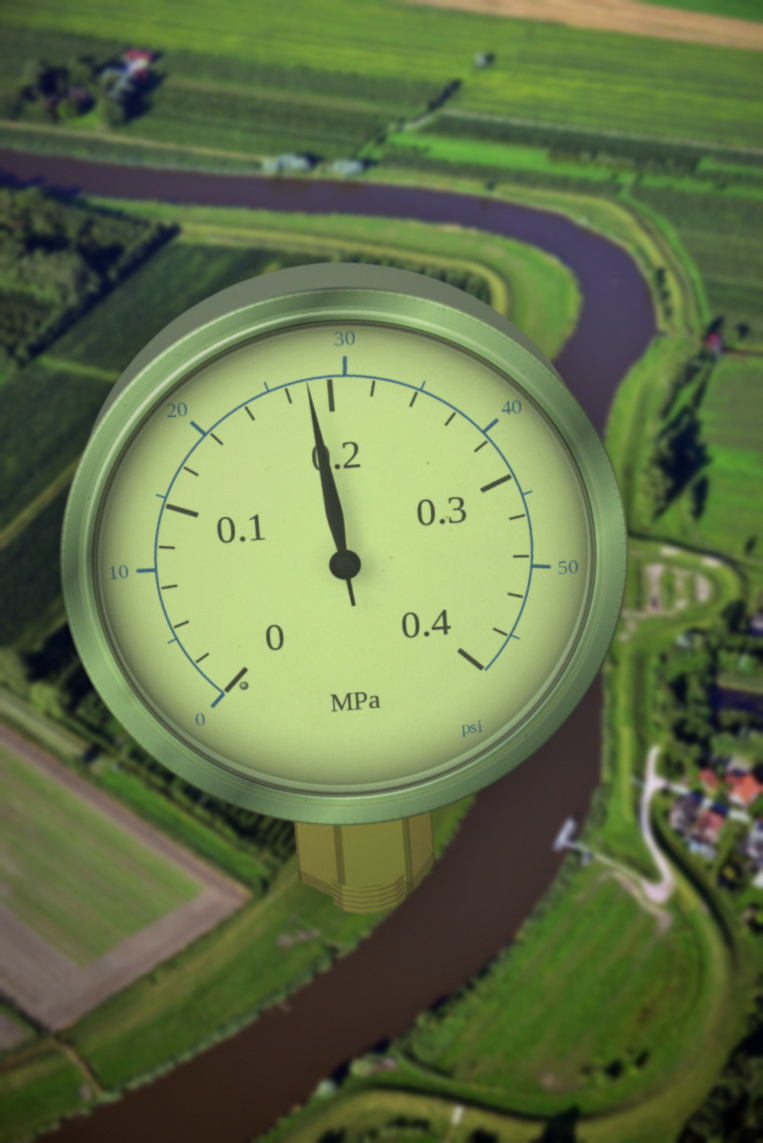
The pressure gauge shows 0.19 MPa
